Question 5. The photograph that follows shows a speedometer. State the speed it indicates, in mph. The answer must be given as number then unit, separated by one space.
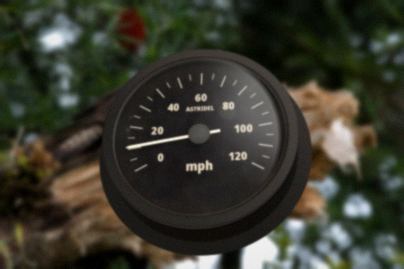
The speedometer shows 10 mph
